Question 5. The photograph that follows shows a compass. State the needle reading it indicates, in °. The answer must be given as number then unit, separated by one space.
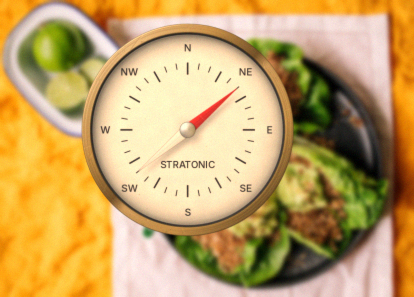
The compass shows 50 °
